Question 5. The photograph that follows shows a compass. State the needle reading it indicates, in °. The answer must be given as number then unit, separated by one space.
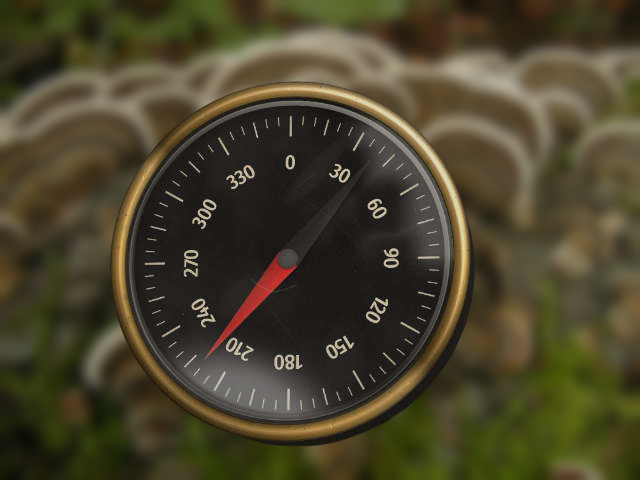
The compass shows 220 °
